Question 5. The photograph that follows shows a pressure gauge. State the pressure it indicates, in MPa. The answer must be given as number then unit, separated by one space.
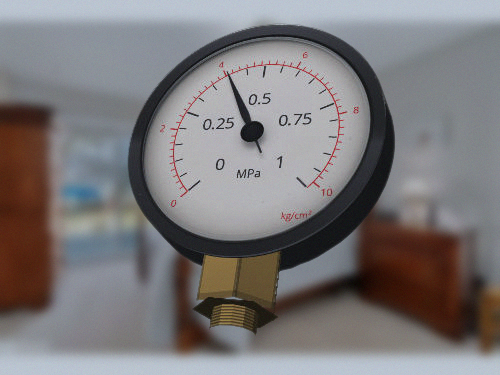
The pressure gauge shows 0.4 MPa
